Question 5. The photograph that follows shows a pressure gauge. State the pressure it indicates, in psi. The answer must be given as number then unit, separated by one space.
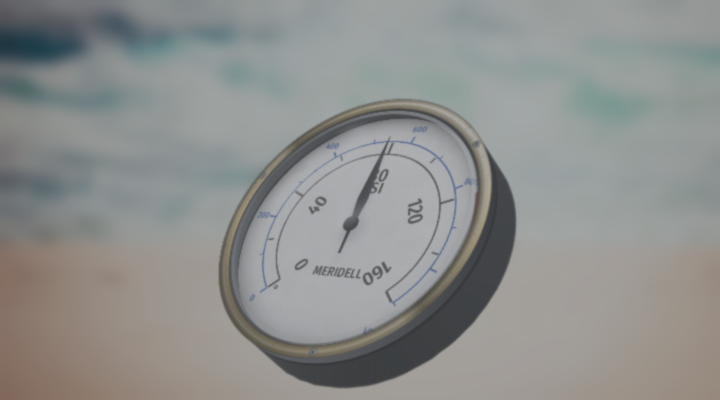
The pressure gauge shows 80 psi
